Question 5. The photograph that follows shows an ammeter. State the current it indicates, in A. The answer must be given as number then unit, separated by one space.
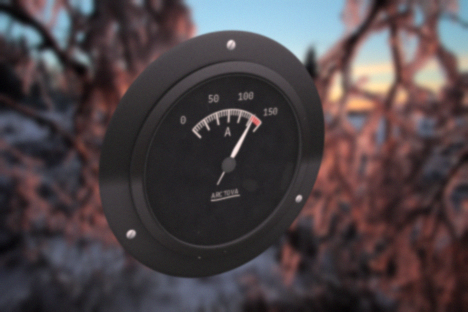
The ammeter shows 125 A
